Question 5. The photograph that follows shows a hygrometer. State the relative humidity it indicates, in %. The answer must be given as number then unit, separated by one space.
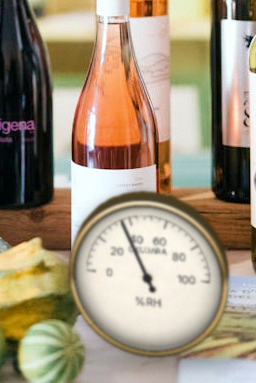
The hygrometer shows 36 %
